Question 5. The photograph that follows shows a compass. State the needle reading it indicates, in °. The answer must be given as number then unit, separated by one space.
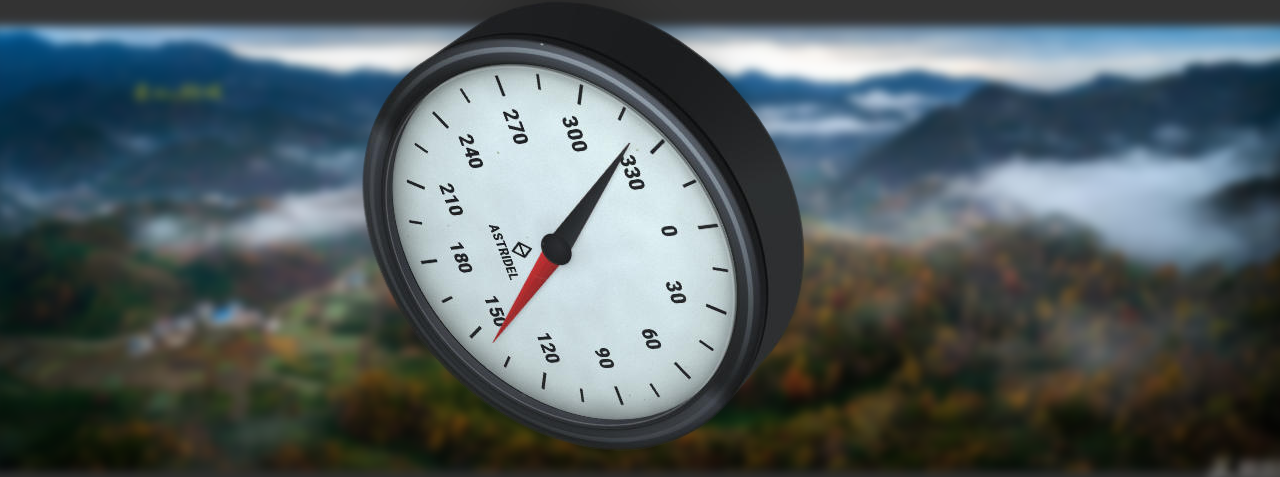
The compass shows 142.5 °
